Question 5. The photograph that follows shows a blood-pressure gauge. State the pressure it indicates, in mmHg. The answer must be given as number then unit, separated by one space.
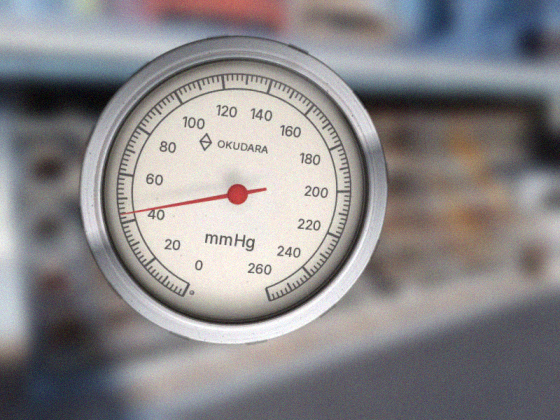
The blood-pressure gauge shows 44 mmHg
